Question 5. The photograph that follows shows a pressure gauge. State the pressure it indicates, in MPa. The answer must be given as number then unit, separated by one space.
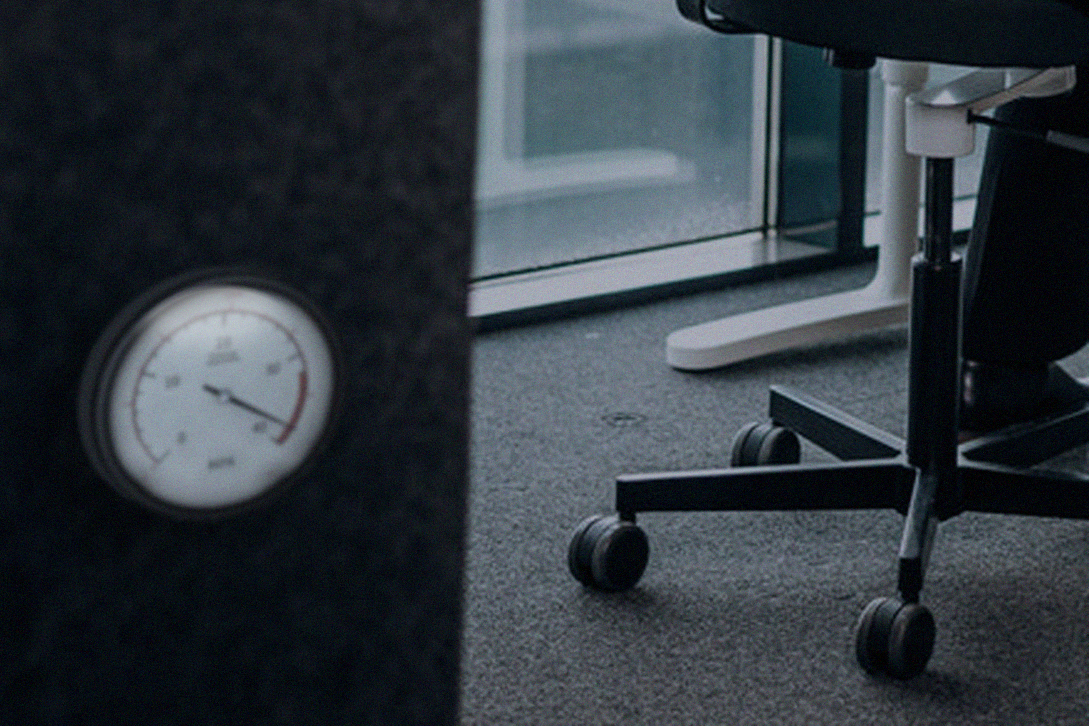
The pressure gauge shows 38 MPa
